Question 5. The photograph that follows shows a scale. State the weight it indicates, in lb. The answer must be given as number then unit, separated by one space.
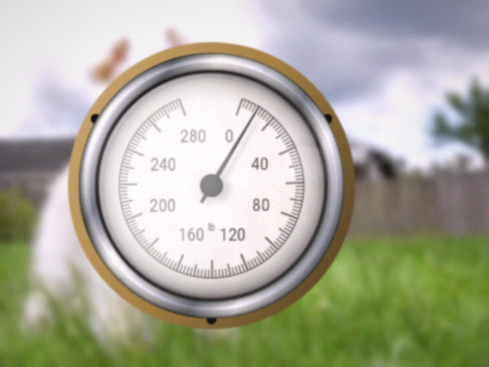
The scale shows 10 lb
